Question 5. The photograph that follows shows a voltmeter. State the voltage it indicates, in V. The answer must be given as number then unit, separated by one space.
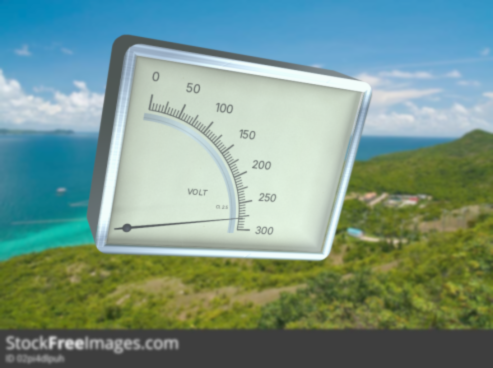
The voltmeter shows 275 V
